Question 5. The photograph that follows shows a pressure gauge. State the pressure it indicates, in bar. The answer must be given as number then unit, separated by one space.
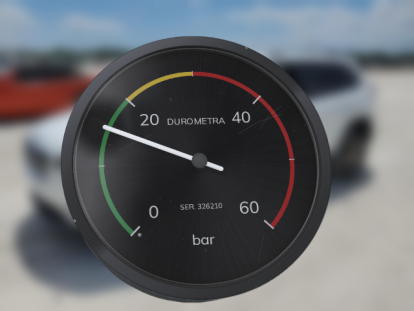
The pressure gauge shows 15 bar
